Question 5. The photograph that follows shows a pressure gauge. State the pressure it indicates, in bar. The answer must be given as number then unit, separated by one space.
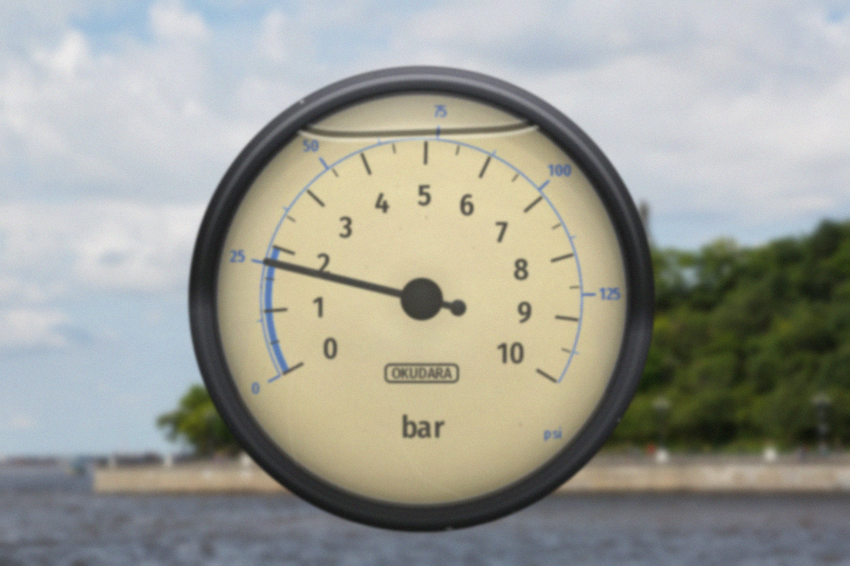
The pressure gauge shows 1.75 bar
